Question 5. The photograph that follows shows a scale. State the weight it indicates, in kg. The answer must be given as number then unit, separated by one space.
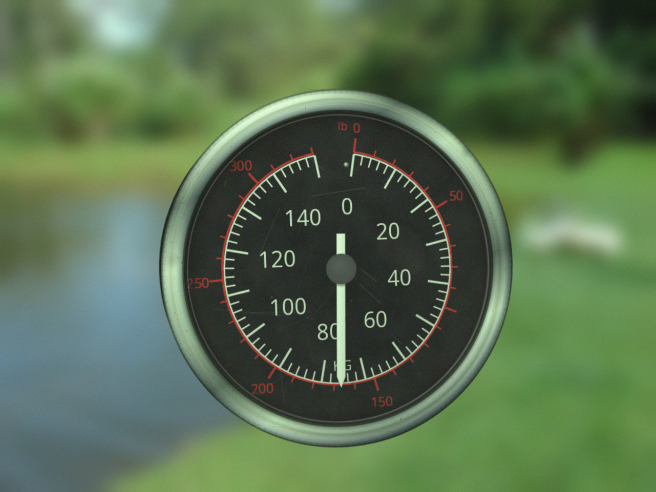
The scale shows 76 kg
